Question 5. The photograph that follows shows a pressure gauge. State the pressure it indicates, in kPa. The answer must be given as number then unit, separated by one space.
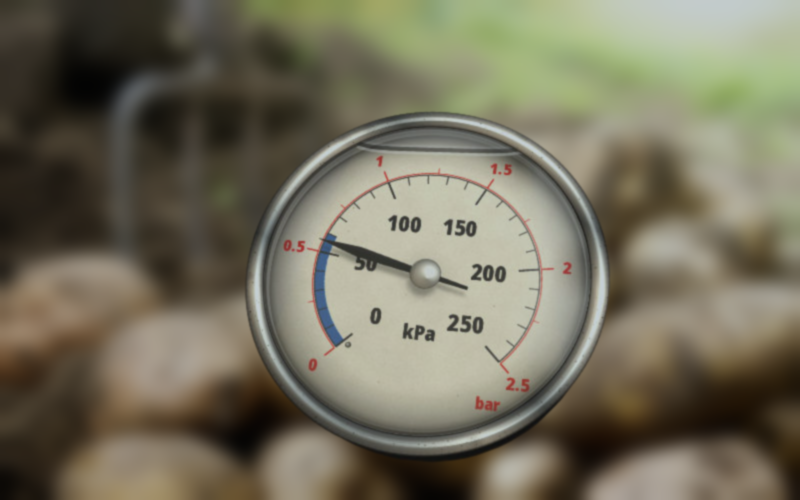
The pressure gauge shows 55 kPa
